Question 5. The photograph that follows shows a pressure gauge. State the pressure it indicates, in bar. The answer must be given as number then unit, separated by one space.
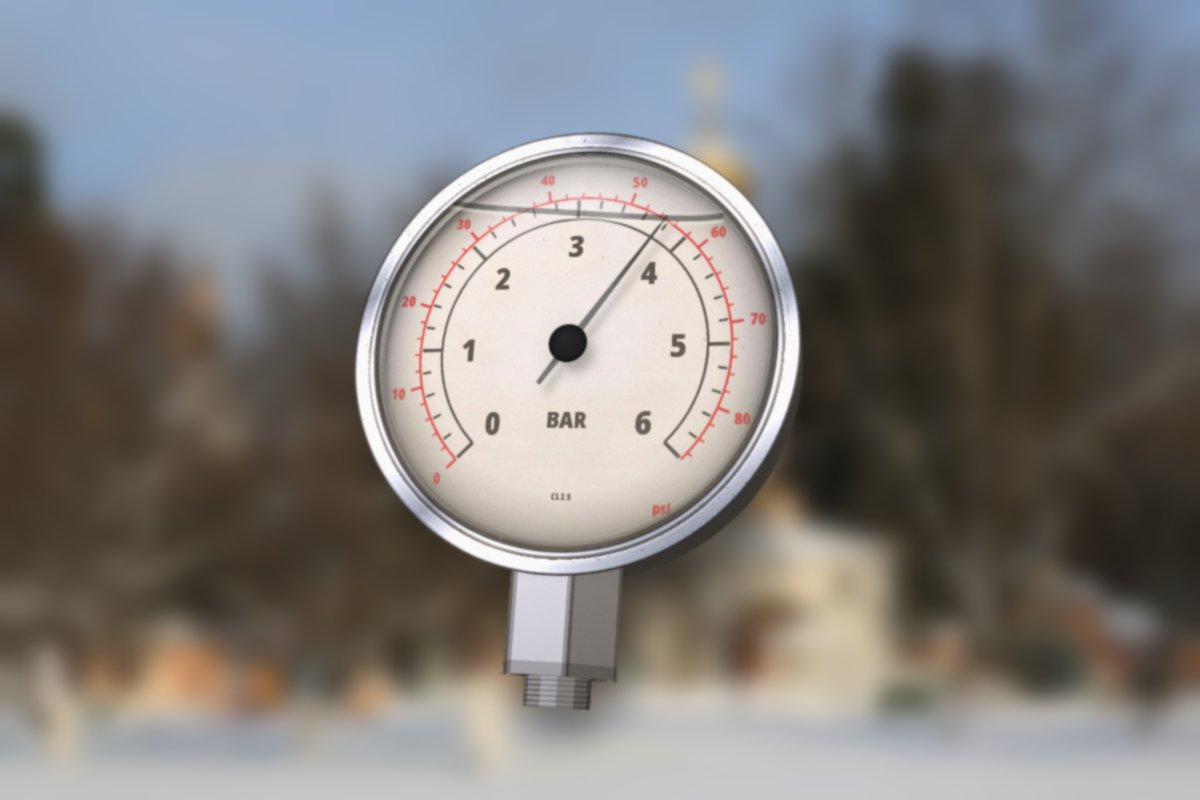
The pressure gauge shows 3.8 bar
